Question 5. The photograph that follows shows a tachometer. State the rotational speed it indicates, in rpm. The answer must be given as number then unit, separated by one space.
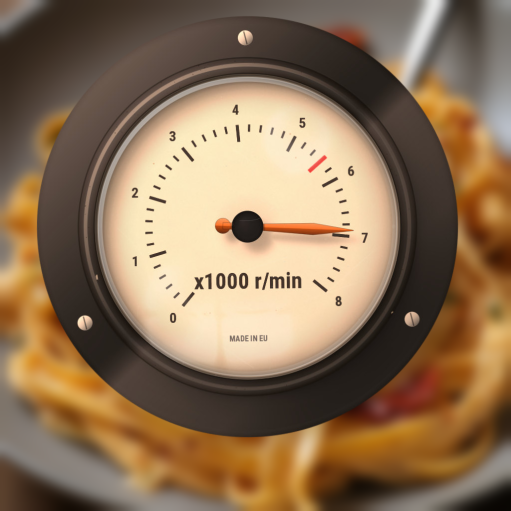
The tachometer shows 6900 rpm
